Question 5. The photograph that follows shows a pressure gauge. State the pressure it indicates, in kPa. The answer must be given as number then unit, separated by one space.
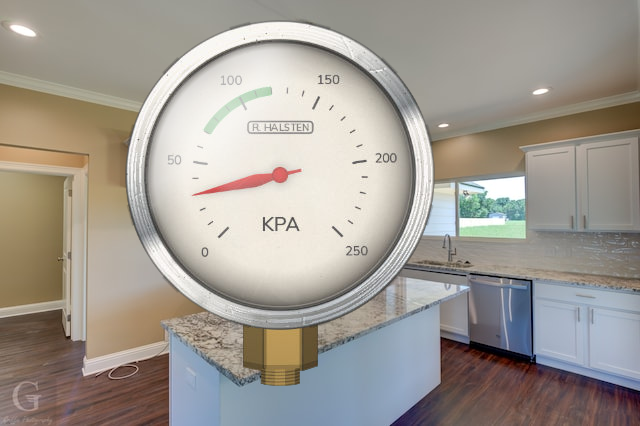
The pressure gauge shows 30 kPa
